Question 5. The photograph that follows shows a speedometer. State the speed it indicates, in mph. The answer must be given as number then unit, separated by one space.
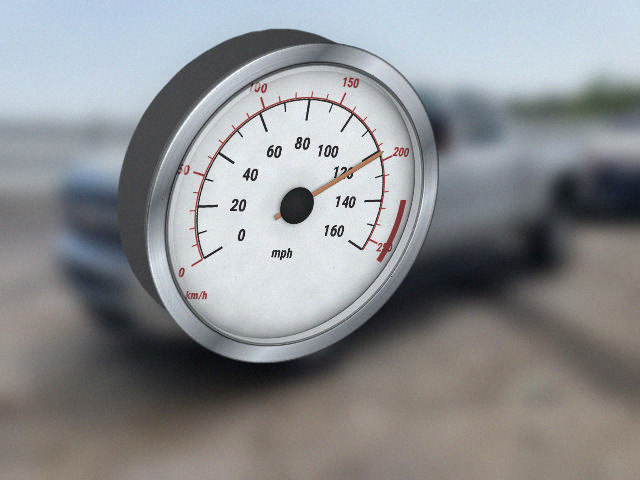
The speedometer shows 120 mph
